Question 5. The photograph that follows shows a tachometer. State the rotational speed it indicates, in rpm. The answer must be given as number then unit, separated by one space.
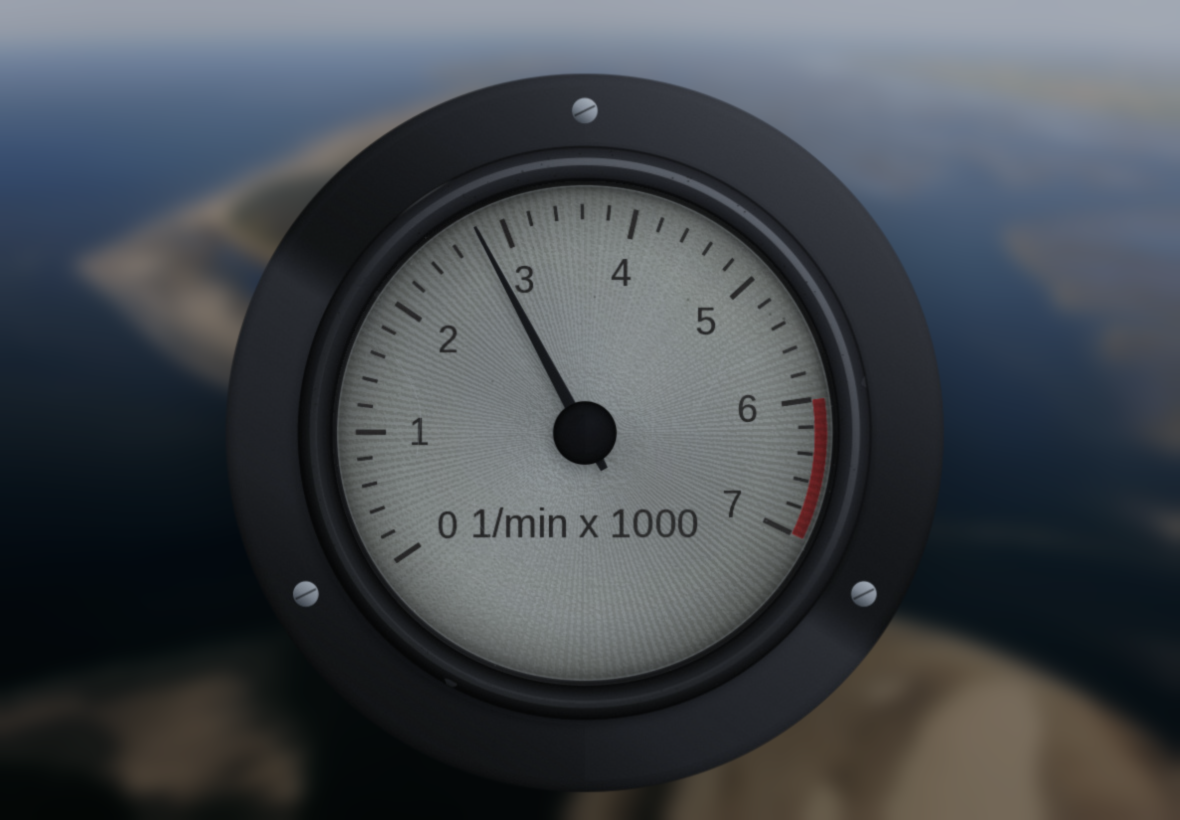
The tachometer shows 2800 rpm
